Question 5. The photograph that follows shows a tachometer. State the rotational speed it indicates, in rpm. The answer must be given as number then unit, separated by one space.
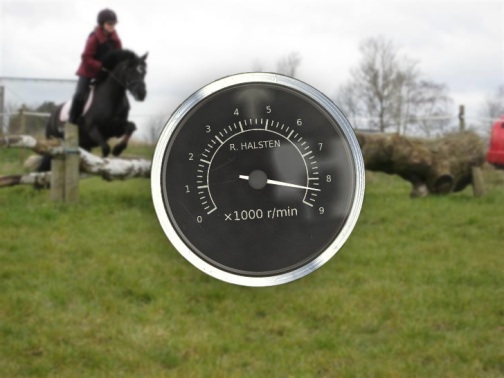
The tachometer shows 8400 rpm
